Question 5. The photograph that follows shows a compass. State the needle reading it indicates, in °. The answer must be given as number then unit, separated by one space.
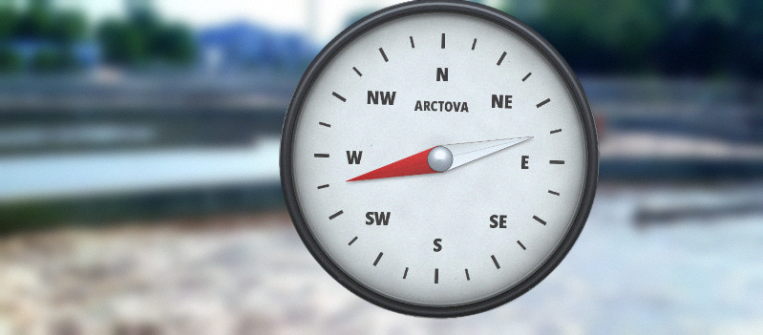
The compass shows 255 °
